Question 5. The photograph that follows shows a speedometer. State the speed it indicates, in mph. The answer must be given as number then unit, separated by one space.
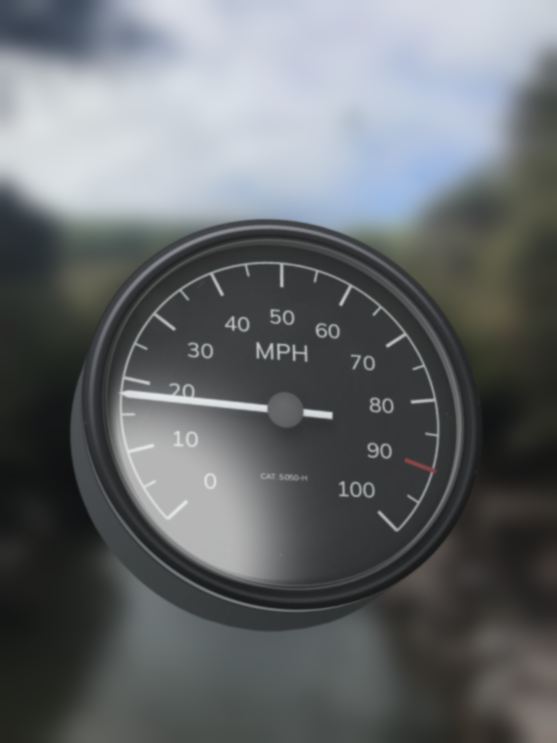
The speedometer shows 17.5 mph
